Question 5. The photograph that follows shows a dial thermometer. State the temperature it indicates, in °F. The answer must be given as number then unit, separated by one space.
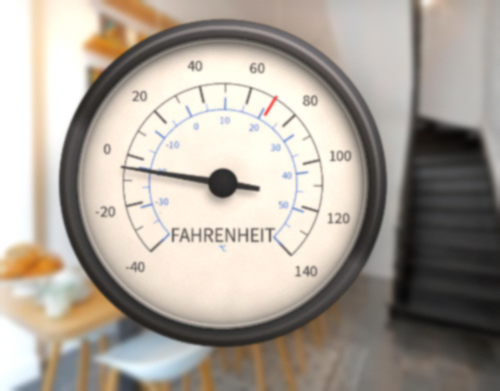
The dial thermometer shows -5 °F
